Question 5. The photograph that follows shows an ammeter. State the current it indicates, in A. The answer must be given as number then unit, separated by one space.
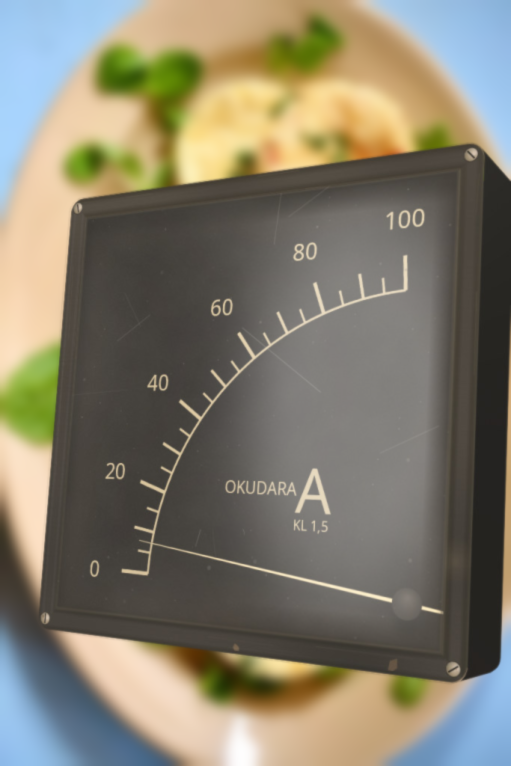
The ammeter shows 7.5 A
